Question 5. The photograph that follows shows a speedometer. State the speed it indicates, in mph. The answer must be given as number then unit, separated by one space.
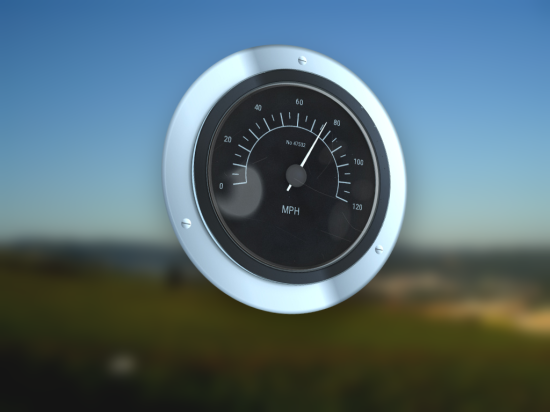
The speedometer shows 75 mph
